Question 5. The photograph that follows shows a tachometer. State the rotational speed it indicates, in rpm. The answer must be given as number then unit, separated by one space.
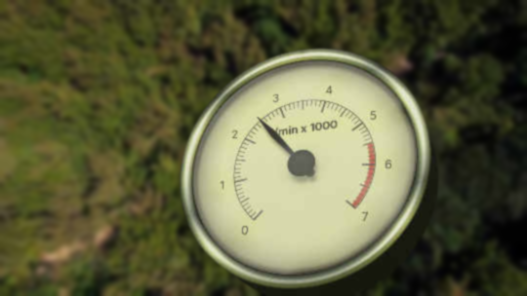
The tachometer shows 2500 rpm
